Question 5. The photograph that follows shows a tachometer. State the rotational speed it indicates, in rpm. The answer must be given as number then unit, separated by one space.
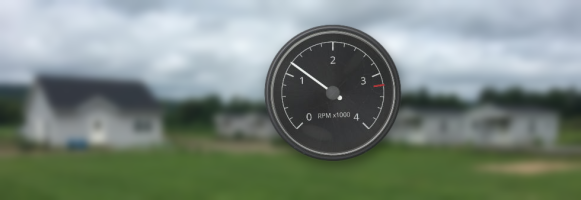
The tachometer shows 1200 rpm
